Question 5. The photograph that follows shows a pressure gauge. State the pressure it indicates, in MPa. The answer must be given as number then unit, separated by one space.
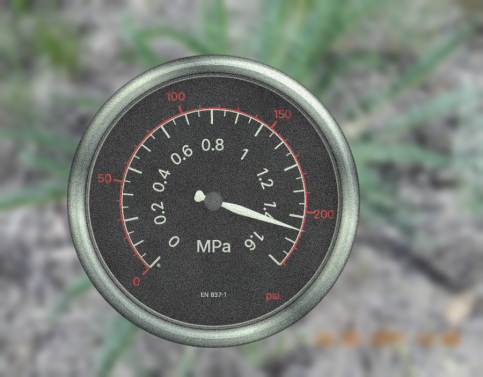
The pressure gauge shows 1.45 MPa
